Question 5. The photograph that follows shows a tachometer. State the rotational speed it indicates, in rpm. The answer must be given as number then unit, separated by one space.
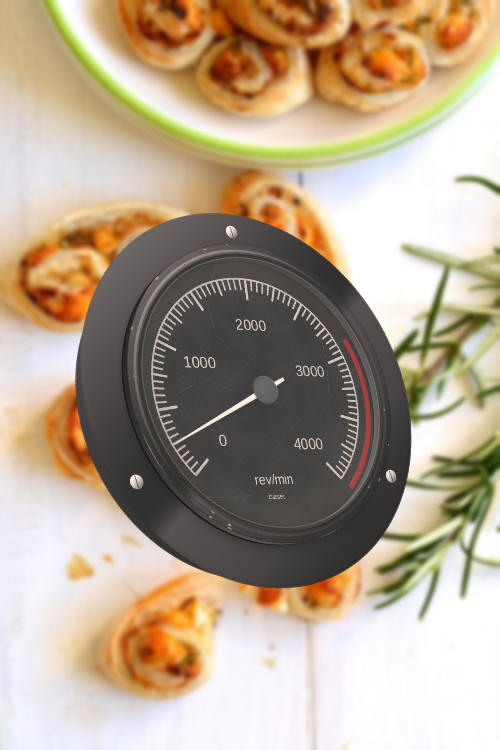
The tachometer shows 250 rpm
